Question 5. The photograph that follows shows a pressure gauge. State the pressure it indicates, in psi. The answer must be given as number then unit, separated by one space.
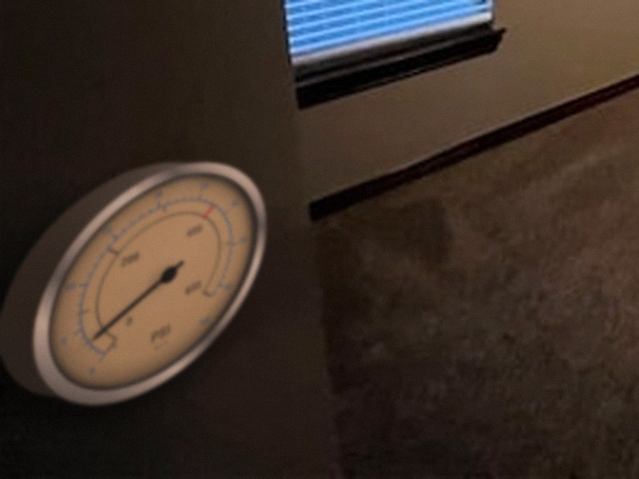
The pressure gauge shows 50 psi
